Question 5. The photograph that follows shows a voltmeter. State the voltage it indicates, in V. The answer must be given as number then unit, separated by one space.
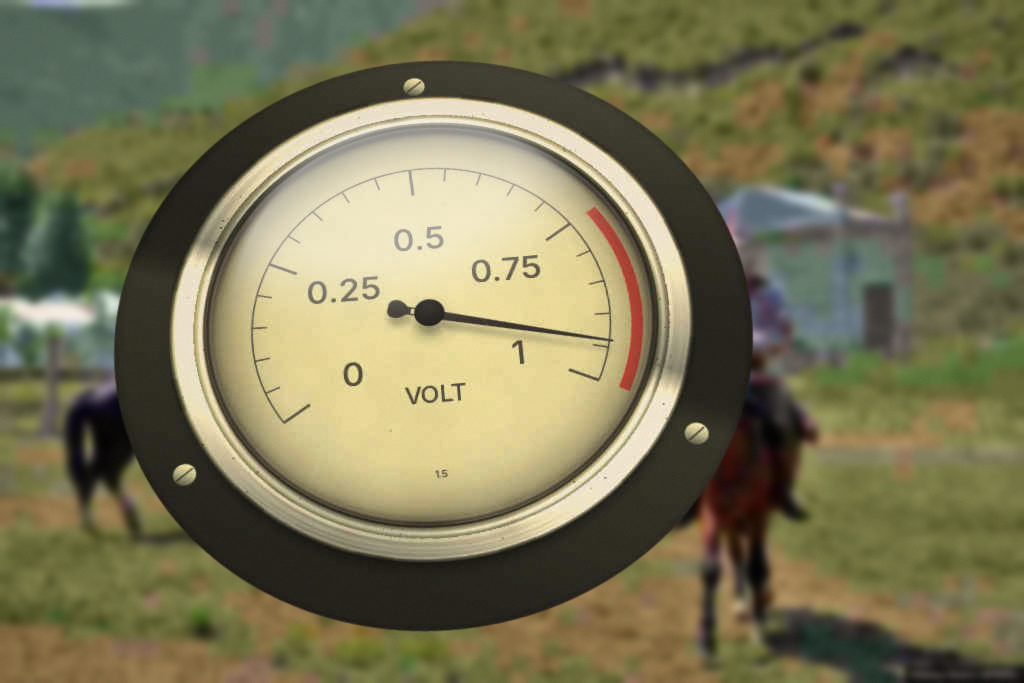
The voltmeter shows 0.95 V
